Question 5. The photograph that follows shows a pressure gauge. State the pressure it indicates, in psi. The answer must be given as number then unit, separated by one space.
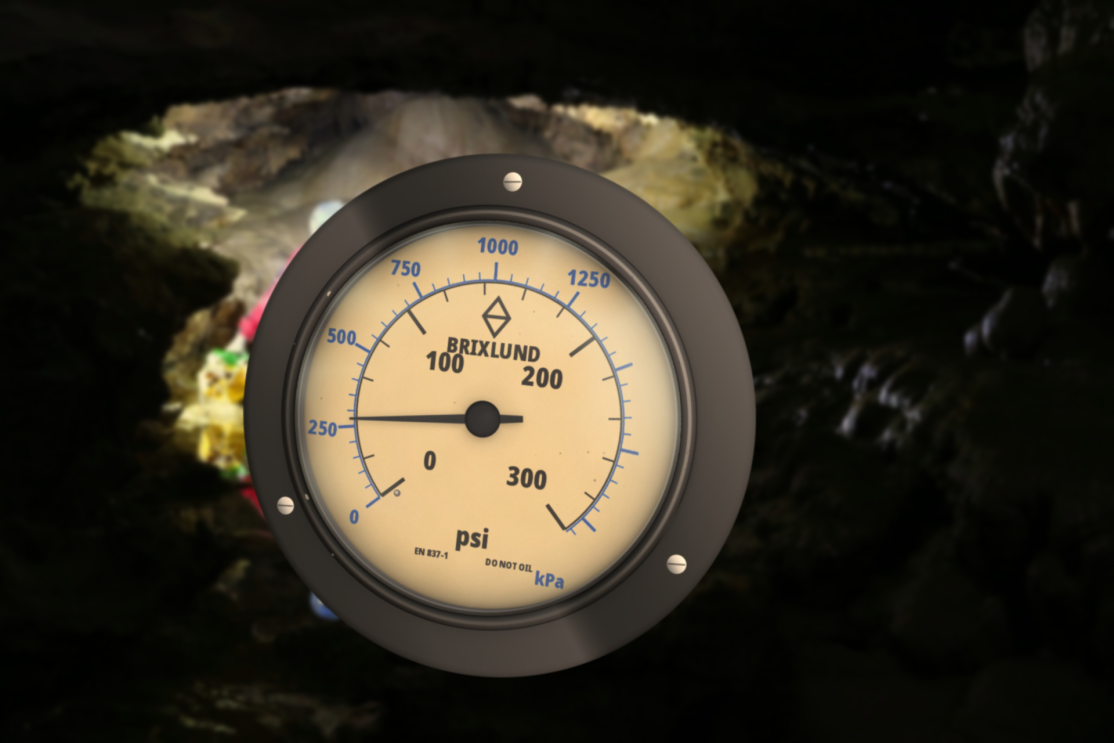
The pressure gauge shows 40 psi
